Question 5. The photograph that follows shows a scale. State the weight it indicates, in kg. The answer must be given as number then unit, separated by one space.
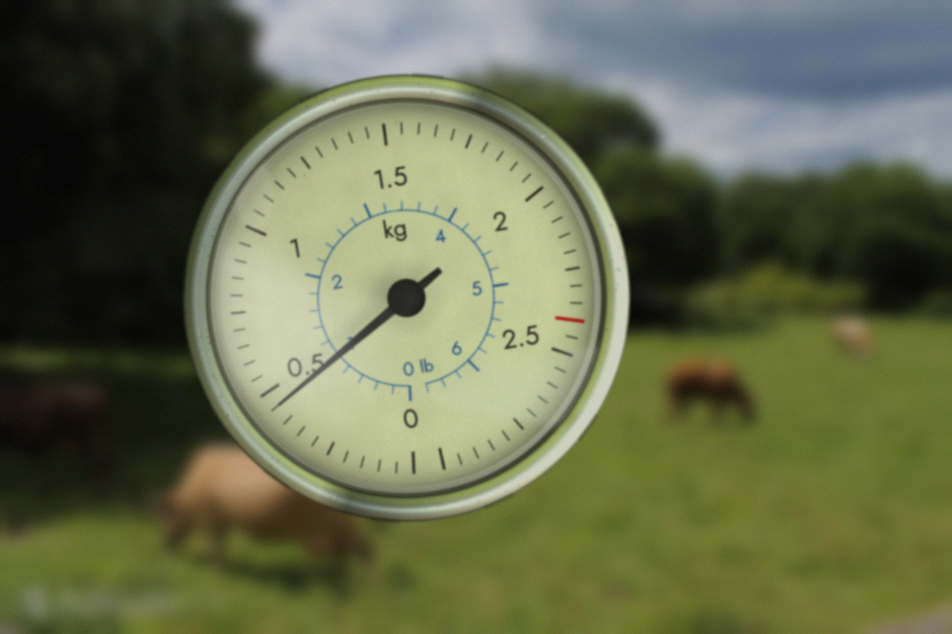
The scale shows 0.45 kg
